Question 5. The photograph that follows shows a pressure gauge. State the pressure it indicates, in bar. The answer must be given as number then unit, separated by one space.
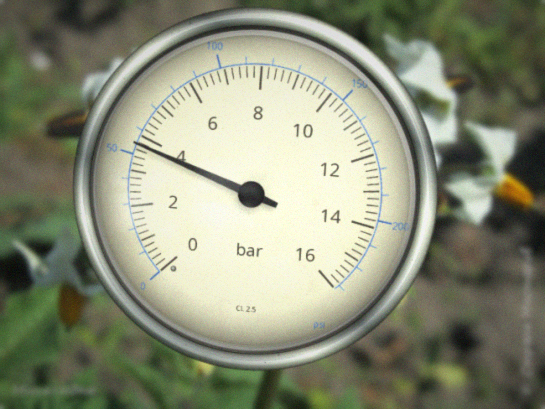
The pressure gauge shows 3.8 bar
